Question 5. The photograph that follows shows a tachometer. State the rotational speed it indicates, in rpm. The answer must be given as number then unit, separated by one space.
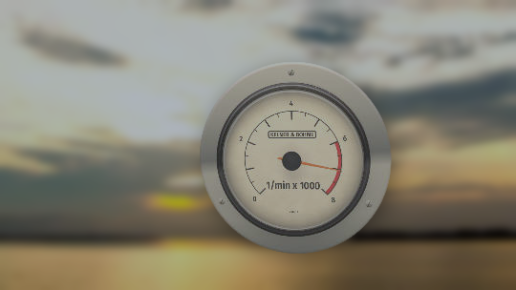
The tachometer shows 7000 rpm
